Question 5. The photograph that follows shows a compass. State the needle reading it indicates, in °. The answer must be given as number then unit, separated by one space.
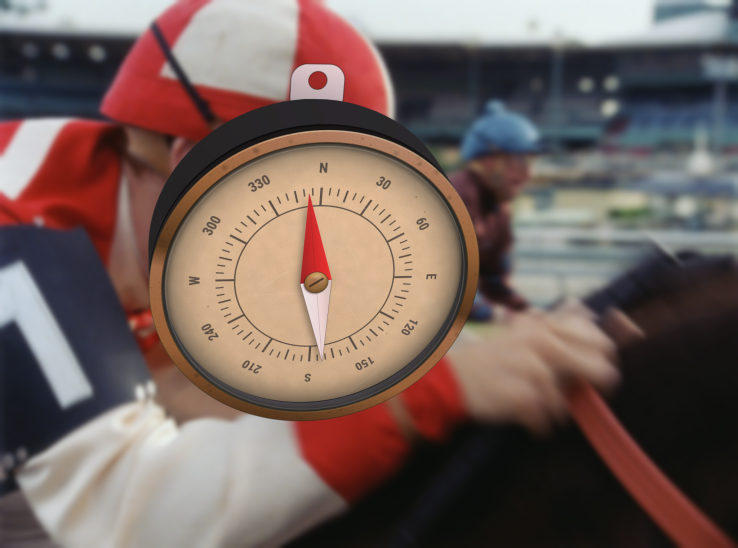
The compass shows 352.5 °
